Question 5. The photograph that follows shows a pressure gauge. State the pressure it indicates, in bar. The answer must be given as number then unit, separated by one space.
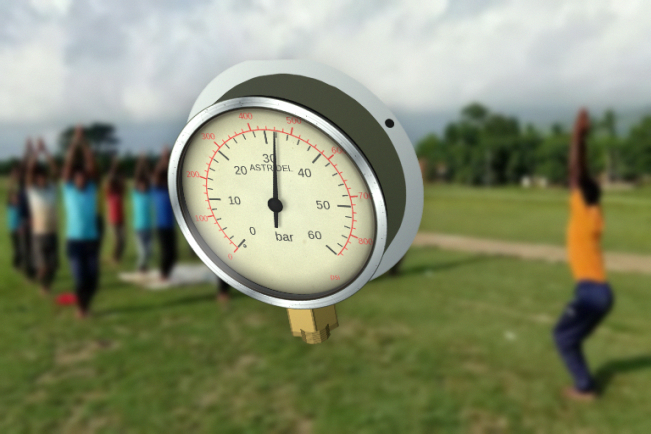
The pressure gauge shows 32 bar
